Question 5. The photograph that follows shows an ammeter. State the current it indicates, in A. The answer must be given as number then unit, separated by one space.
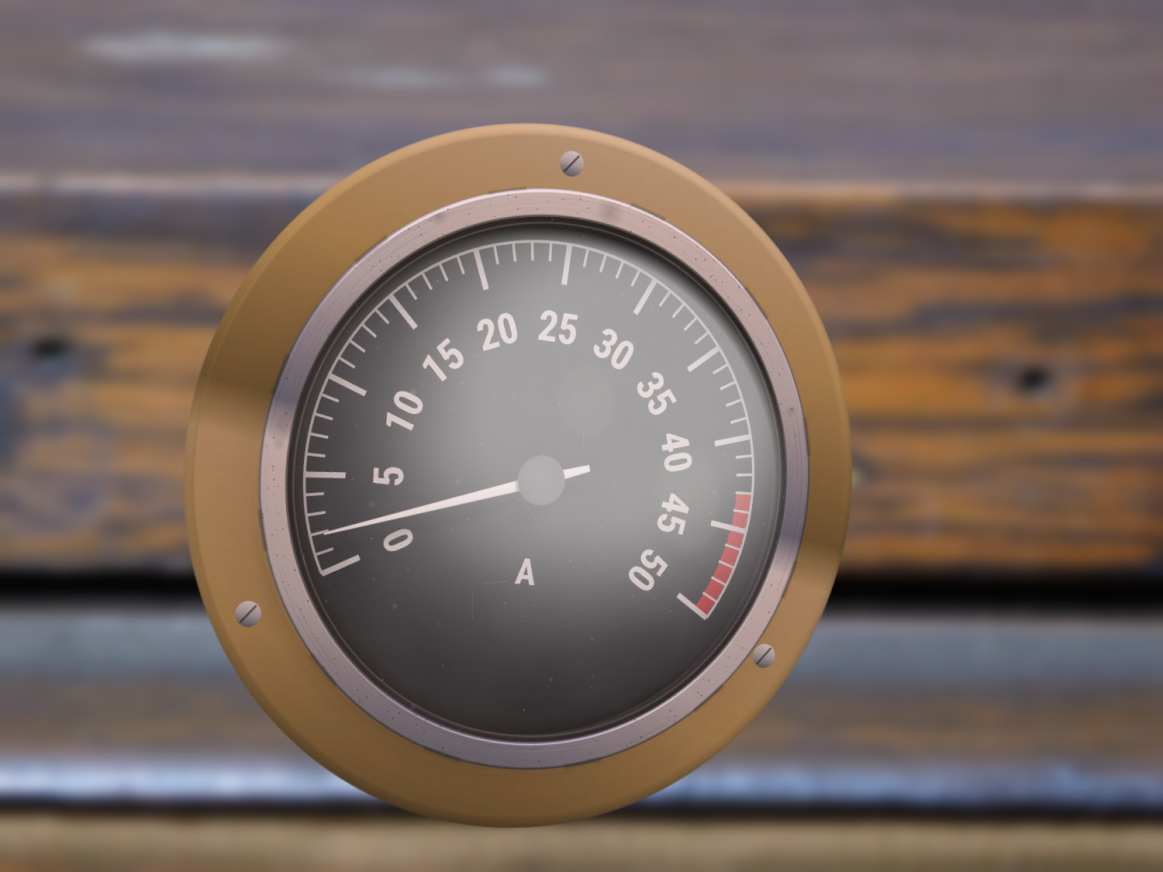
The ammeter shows 2 A
